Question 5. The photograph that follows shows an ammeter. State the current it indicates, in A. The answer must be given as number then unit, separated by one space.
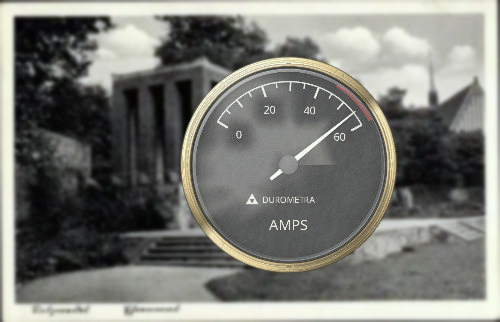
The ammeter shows 55 A
